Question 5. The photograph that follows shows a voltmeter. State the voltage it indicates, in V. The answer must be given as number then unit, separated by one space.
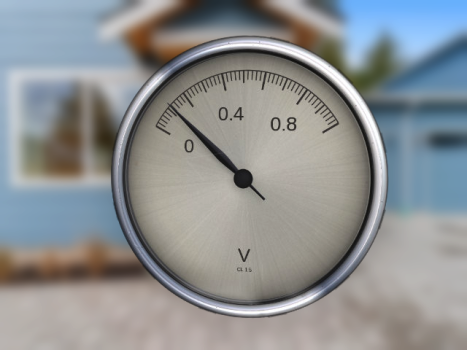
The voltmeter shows 0.12 V
